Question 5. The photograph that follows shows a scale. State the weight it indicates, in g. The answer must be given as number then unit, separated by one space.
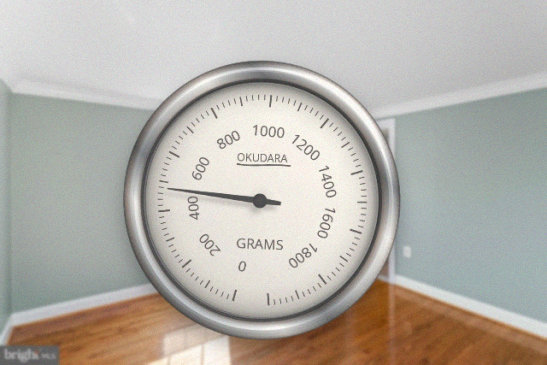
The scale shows 480 g
